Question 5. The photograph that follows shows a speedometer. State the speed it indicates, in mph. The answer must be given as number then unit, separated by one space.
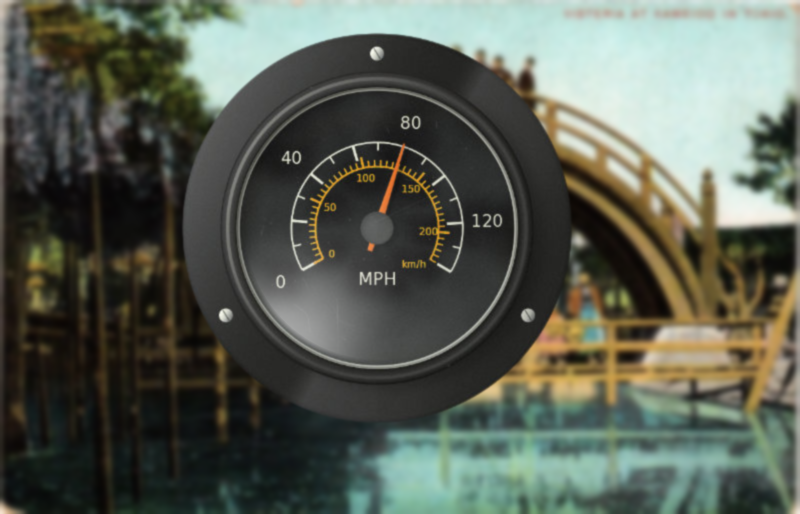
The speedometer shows 80 mph
